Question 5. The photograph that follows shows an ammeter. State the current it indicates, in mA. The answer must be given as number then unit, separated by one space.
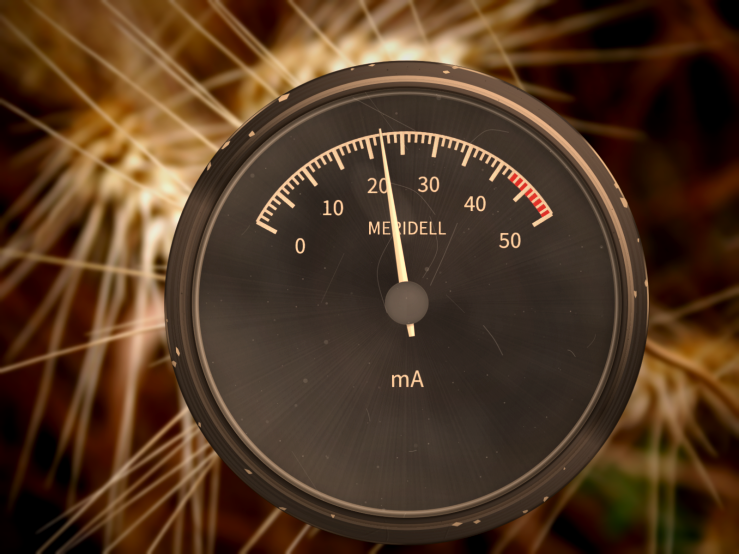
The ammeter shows 22 mA
